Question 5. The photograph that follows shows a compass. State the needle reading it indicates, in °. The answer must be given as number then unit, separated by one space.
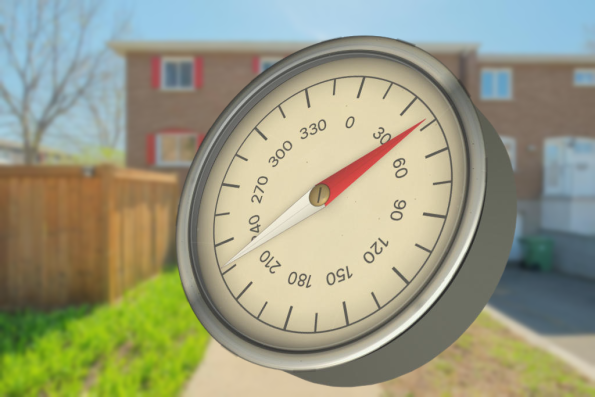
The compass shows 45 °
